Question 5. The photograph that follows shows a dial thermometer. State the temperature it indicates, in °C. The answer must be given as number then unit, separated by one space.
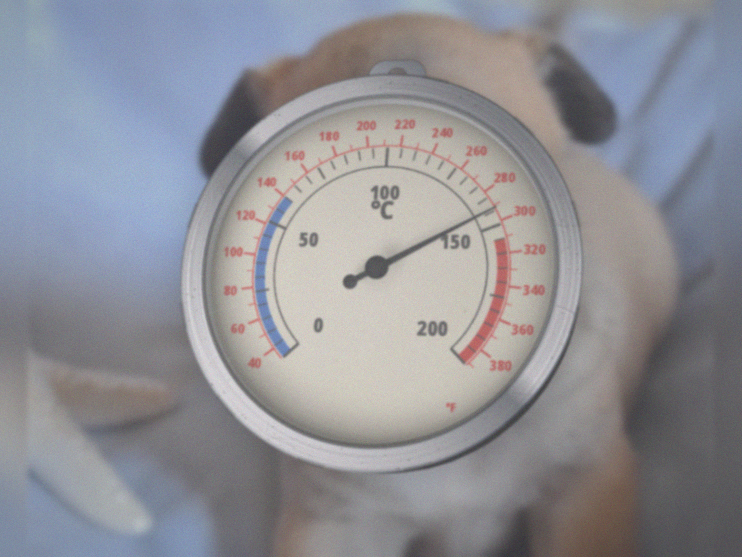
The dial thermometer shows 145 °C
